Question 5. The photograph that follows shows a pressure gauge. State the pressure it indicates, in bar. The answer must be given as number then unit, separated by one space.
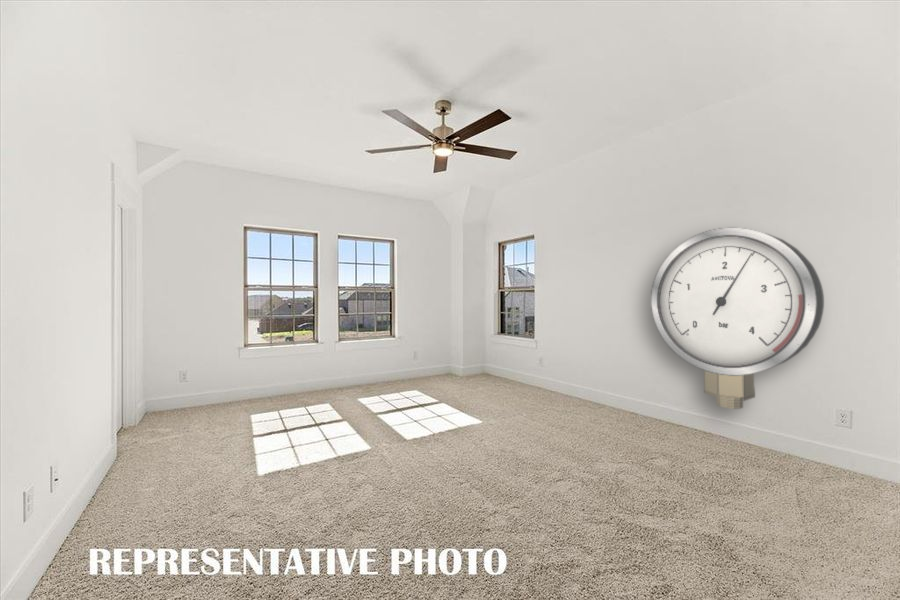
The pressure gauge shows 2.4 bar
